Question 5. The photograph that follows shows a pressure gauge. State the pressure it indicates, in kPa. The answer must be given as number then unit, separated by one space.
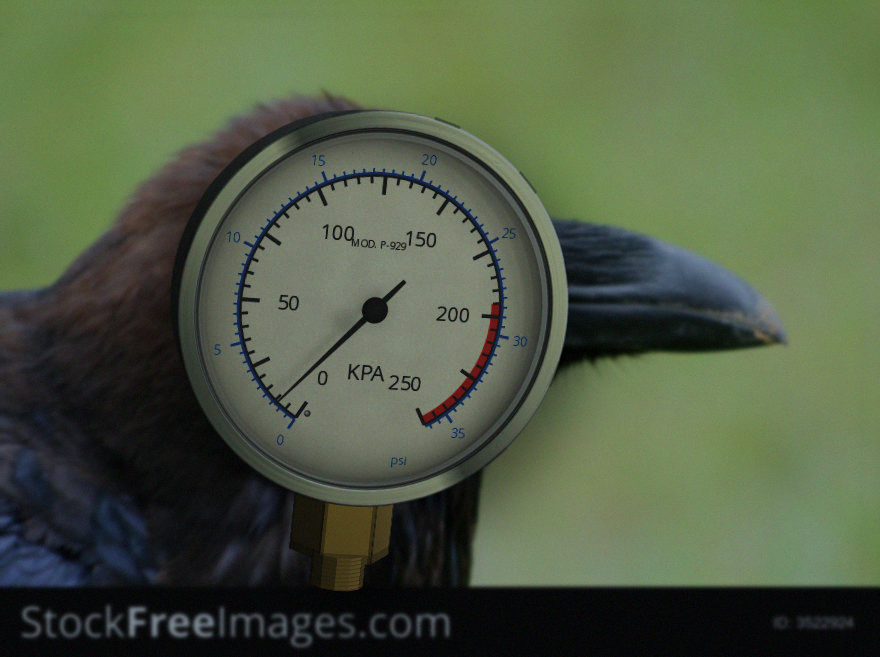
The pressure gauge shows 10 kPa
